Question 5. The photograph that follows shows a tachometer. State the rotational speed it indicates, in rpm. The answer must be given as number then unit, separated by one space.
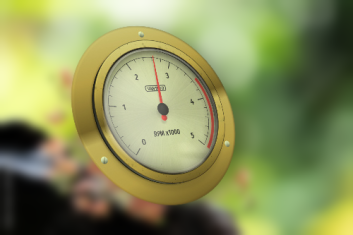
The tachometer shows 2600 rpm
